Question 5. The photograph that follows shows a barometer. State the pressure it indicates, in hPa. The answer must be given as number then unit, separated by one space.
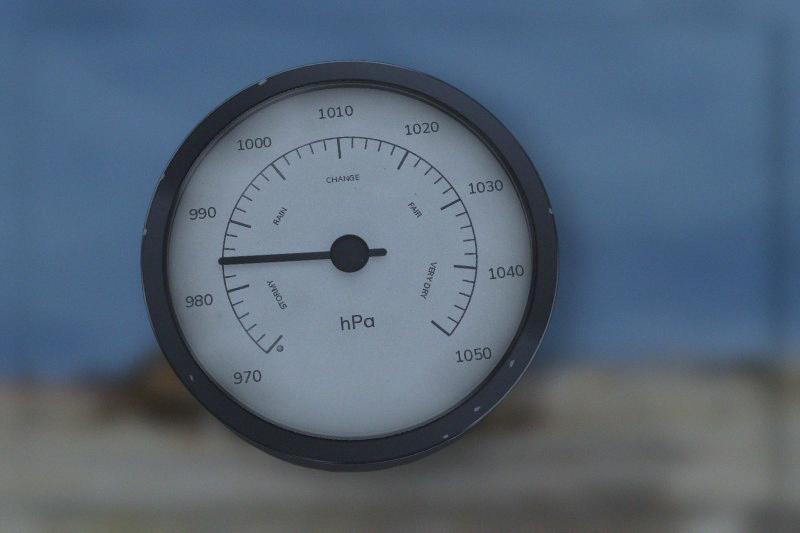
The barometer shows 984 hPa
